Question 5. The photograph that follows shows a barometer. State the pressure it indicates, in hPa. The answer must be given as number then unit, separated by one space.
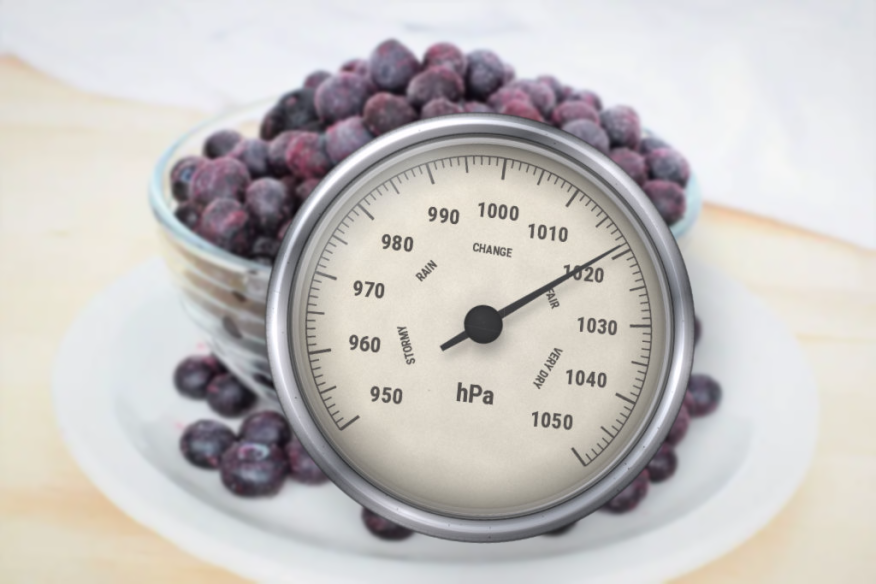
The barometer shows 1019 hPa
